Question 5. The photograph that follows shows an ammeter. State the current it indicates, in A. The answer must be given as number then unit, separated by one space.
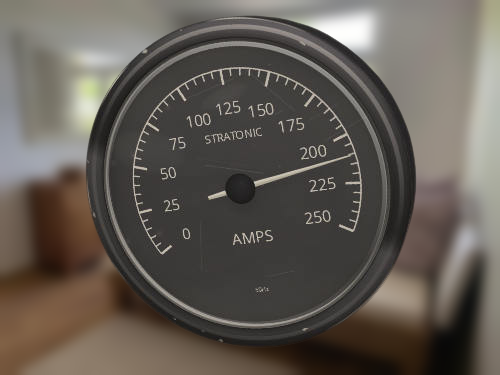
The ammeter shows 210 A
